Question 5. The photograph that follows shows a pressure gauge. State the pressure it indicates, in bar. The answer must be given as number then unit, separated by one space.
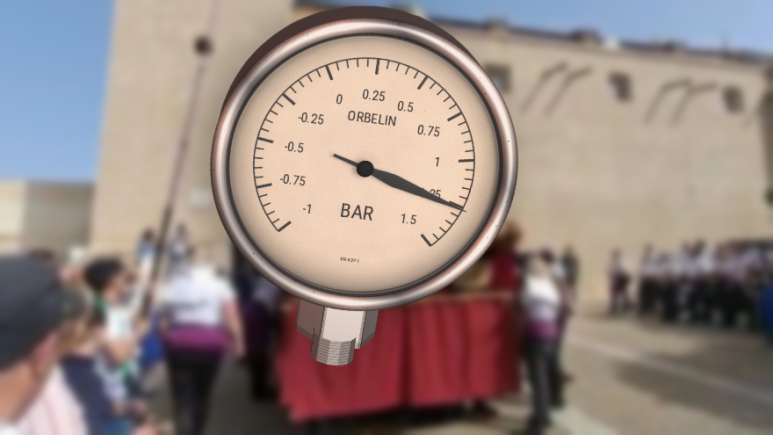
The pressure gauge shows 1.25 bar
